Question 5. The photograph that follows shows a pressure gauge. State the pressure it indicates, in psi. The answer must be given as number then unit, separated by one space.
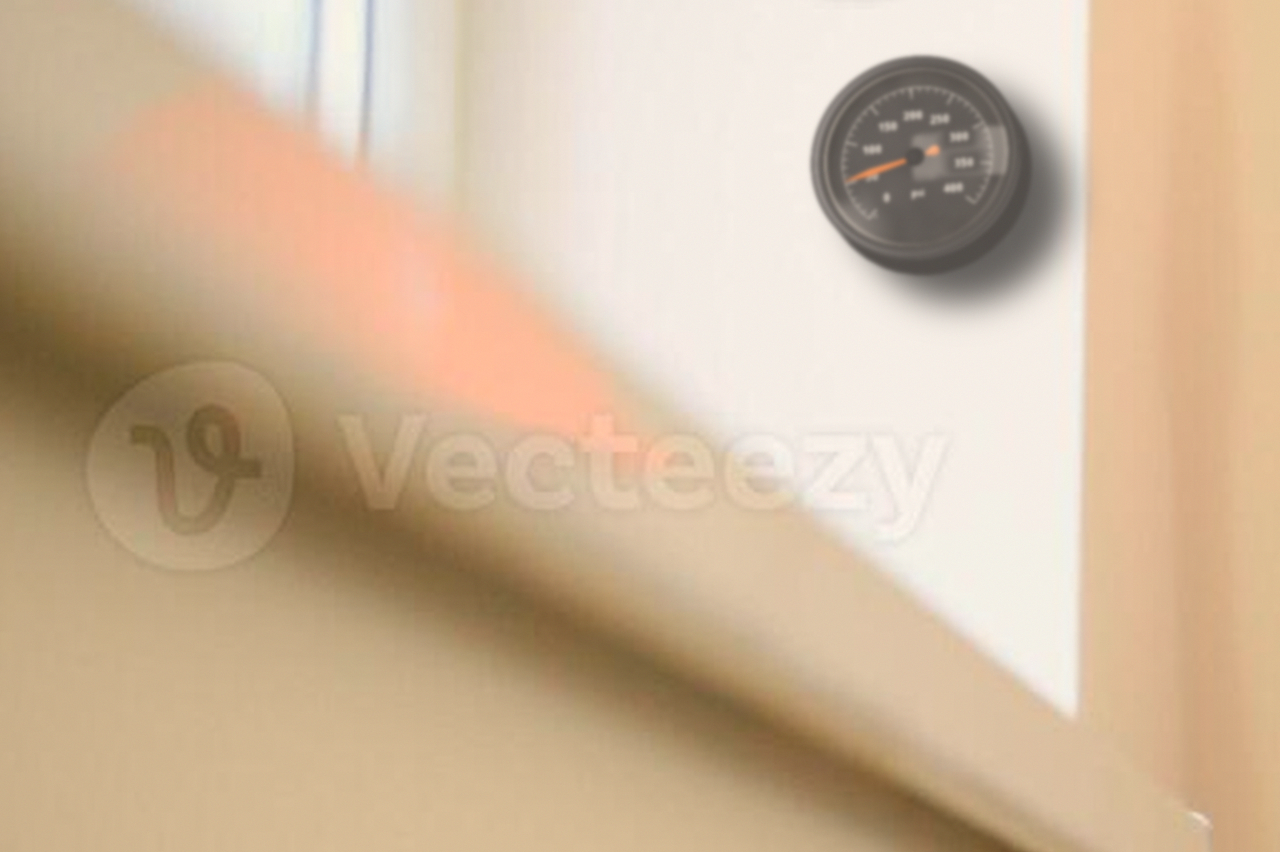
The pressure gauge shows 50 psi
